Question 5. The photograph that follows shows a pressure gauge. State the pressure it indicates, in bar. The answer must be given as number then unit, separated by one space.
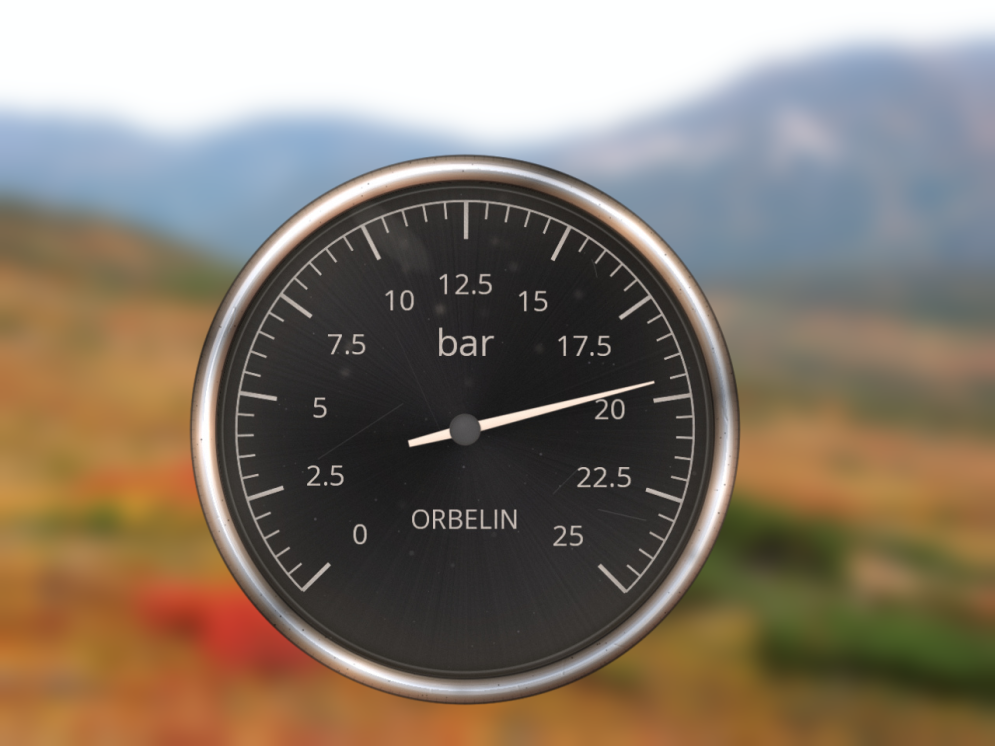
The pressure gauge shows 19.5 bar
